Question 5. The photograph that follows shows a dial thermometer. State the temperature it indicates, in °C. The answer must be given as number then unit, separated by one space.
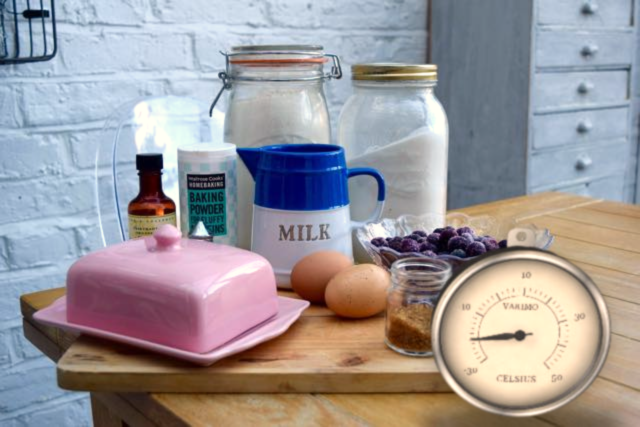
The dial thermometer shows -20 °C
